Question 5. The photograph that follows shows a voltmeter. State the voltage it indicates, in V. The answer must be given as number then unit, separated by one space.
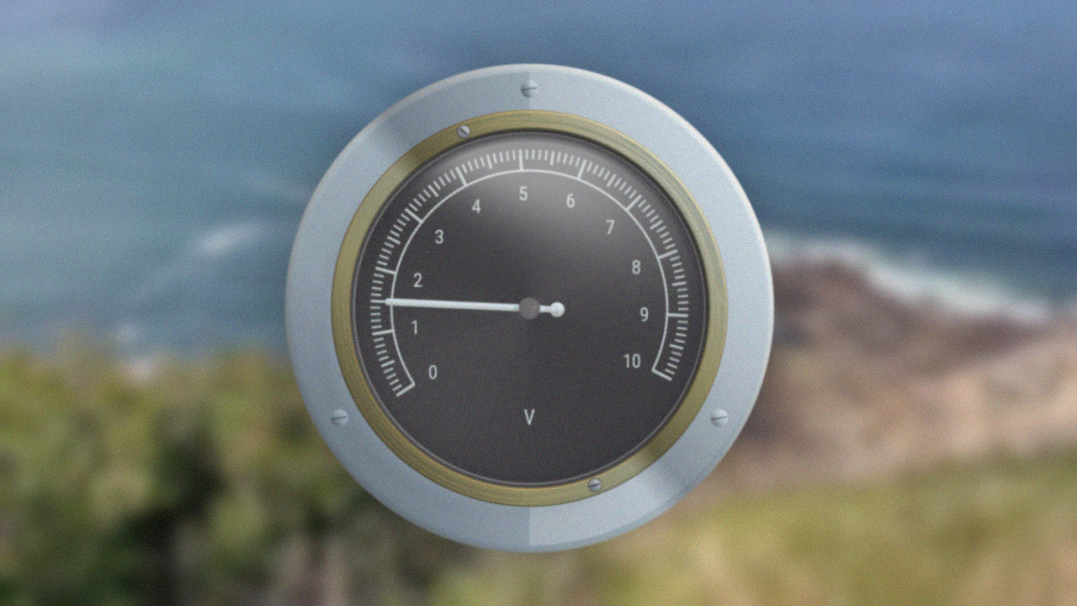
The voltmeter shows 1.5 V
